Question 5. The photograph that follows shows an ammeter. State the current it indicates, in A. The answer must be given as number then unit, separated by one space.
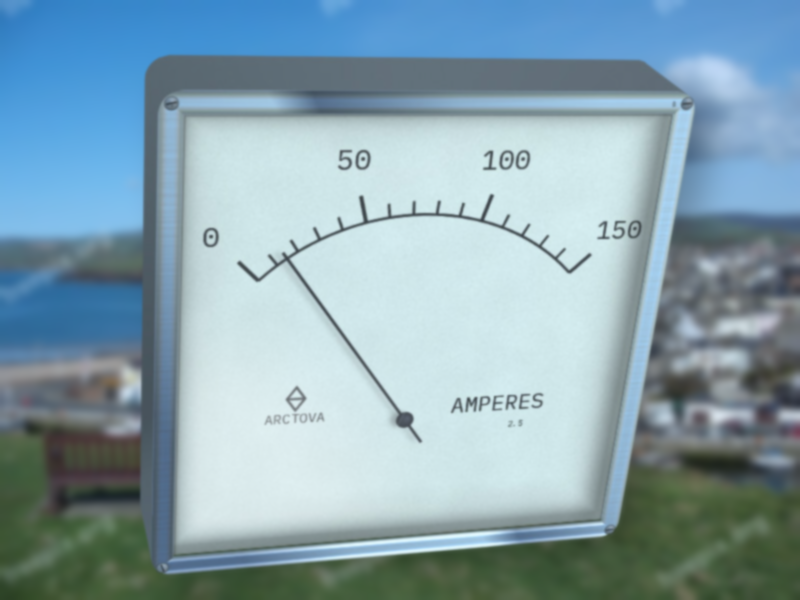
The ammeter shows 15 A
